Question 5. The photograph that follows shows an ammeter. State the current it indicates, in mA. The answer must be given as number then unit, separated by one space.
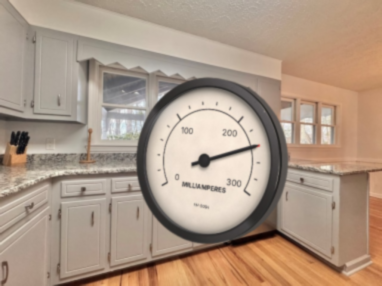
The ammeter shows 240 mA
